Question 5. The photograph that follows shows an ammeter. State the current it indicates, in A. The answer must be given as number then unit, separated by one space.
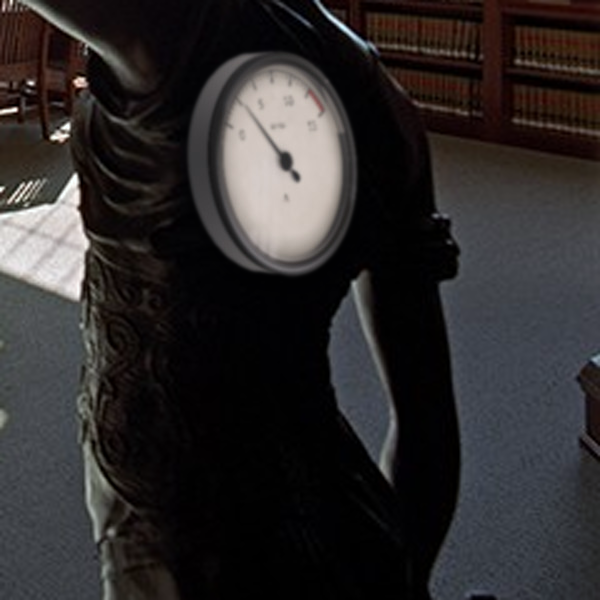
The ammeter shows 2.5 A
